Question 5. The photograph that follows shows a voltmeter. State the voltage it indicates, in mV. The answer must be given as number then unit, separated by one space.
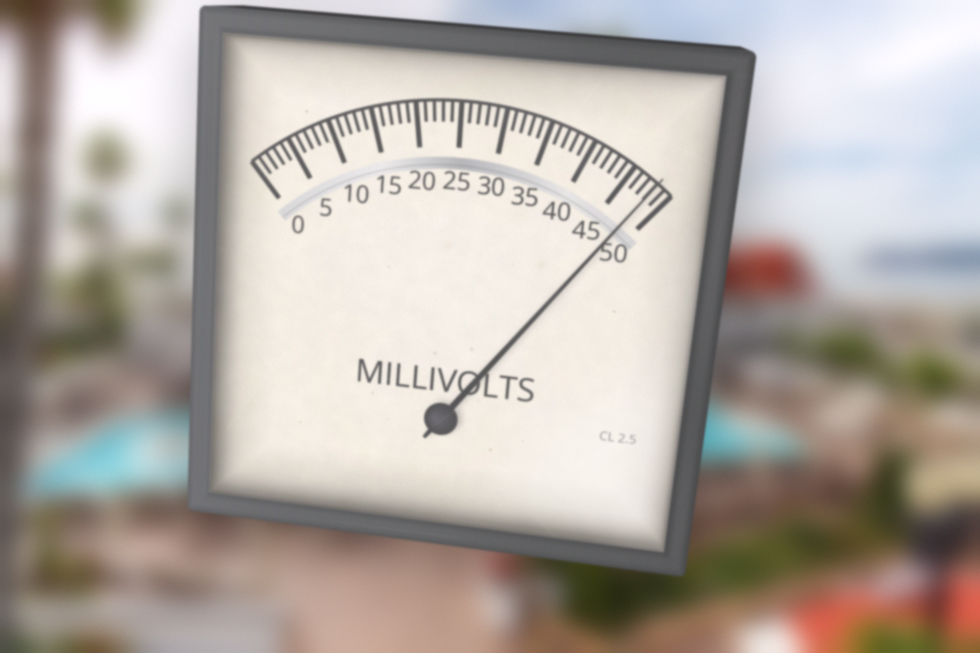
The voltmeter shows 48 mV
